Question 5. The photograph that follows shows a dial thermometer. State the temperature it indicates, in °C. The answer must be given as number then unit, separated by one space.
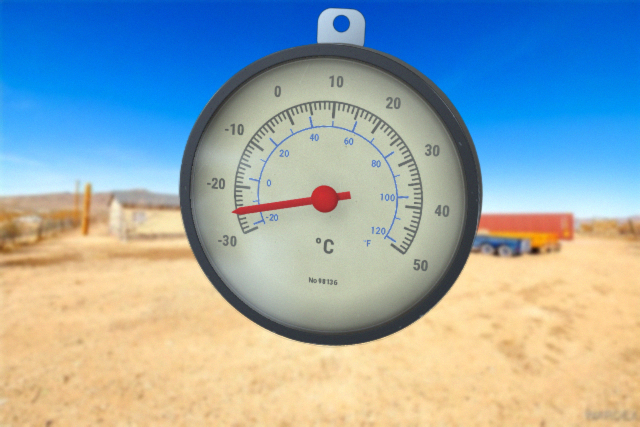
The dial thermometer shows -25 °C
